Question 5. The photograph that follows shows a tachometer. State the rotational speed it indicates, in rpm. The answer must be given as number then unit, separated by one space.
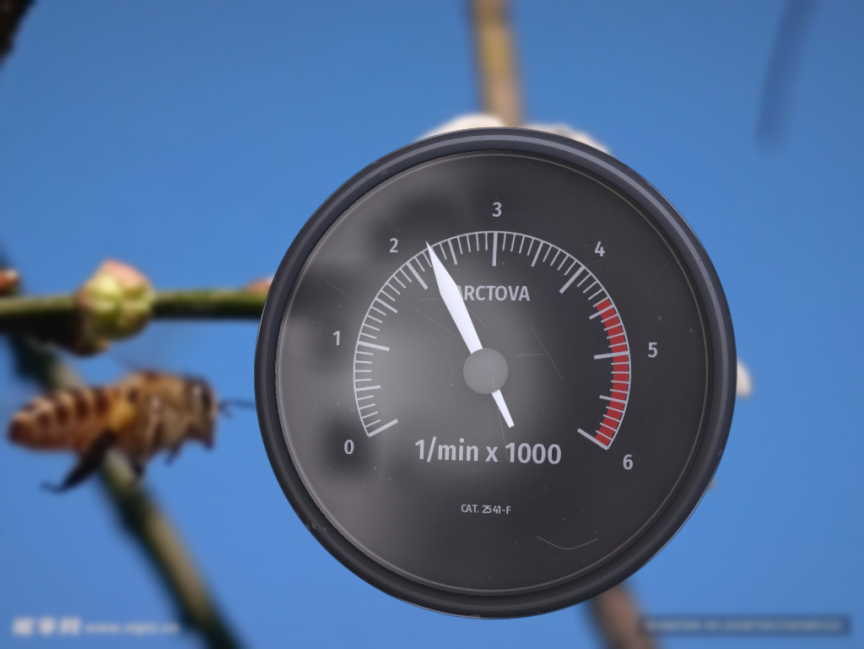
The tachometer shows 2300 rpm
